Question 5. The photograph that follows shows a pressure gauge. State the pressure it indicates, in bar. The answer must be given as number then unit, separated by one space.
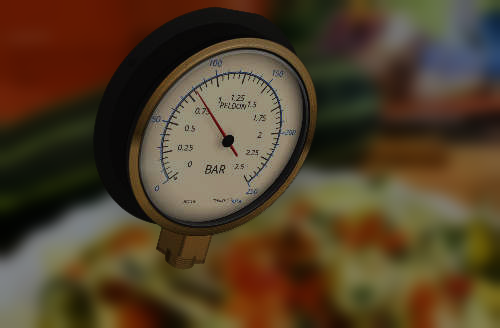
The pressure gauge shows 0.8 bar
